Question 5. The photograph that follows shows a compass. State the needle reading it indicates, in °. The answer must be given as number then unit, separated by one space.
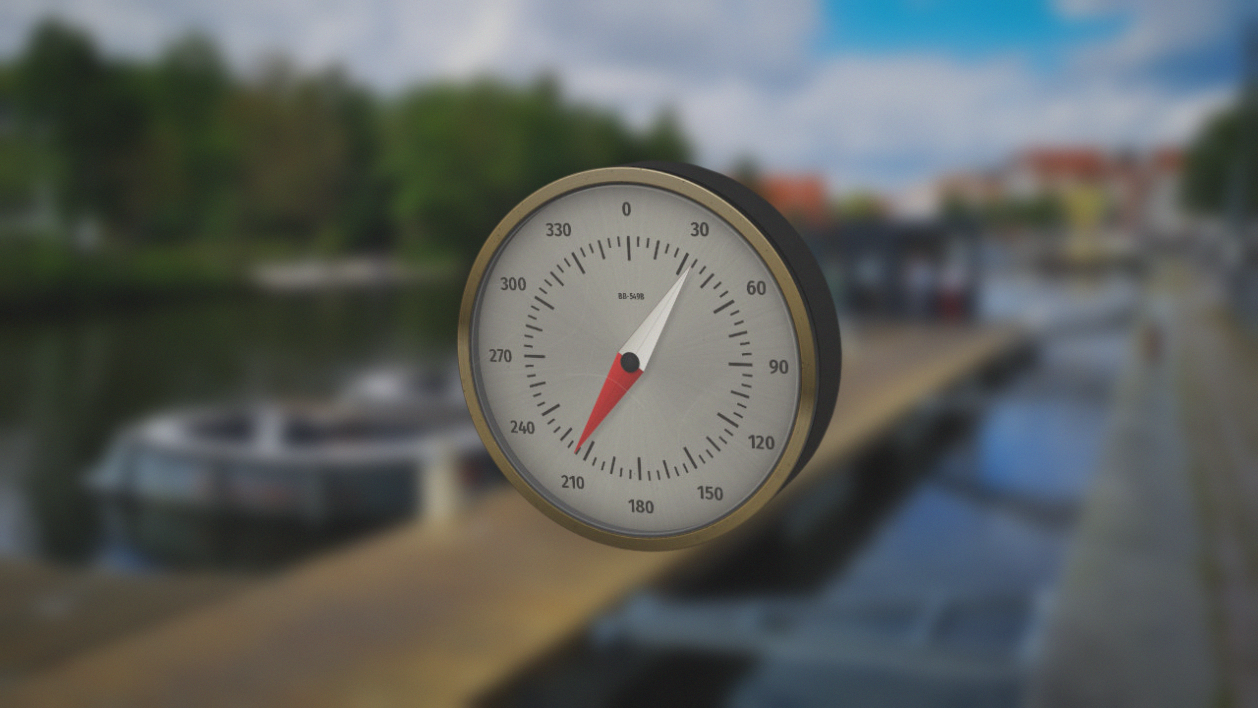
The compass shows 215 °
